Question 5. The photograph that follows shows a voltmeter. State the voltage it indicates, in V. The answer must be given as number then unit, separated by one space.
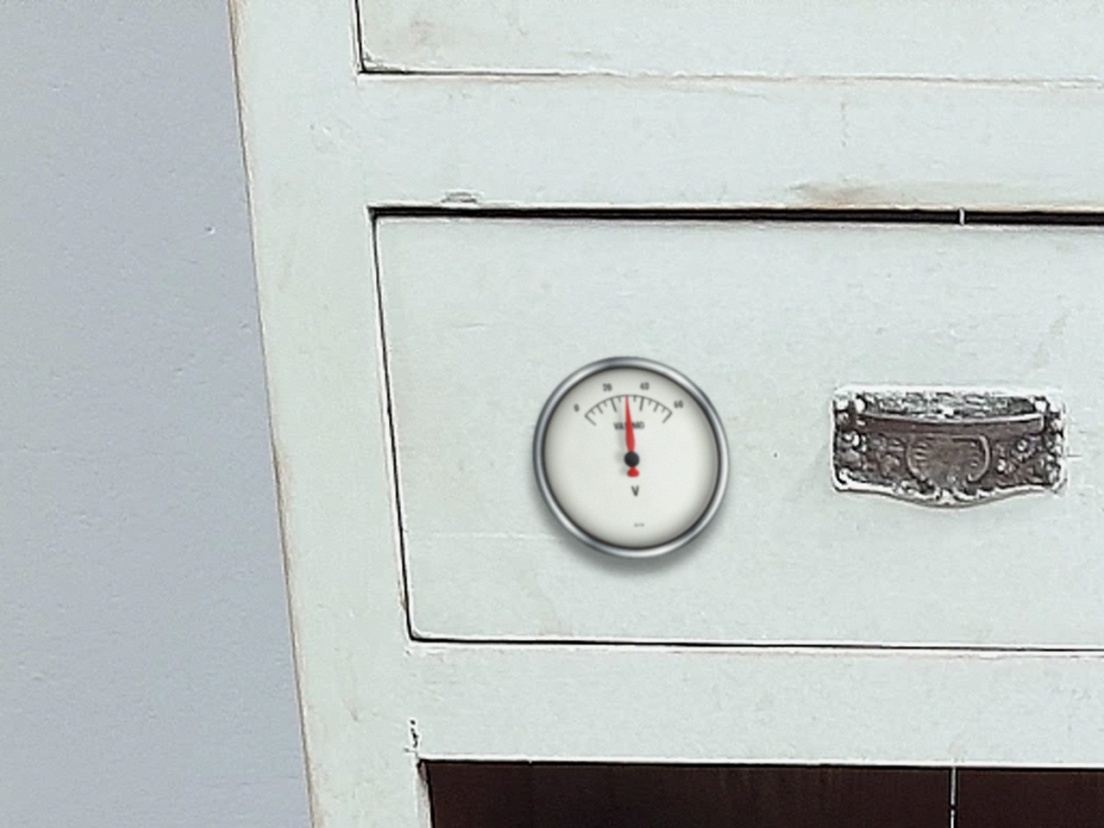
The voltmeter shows 30 V
